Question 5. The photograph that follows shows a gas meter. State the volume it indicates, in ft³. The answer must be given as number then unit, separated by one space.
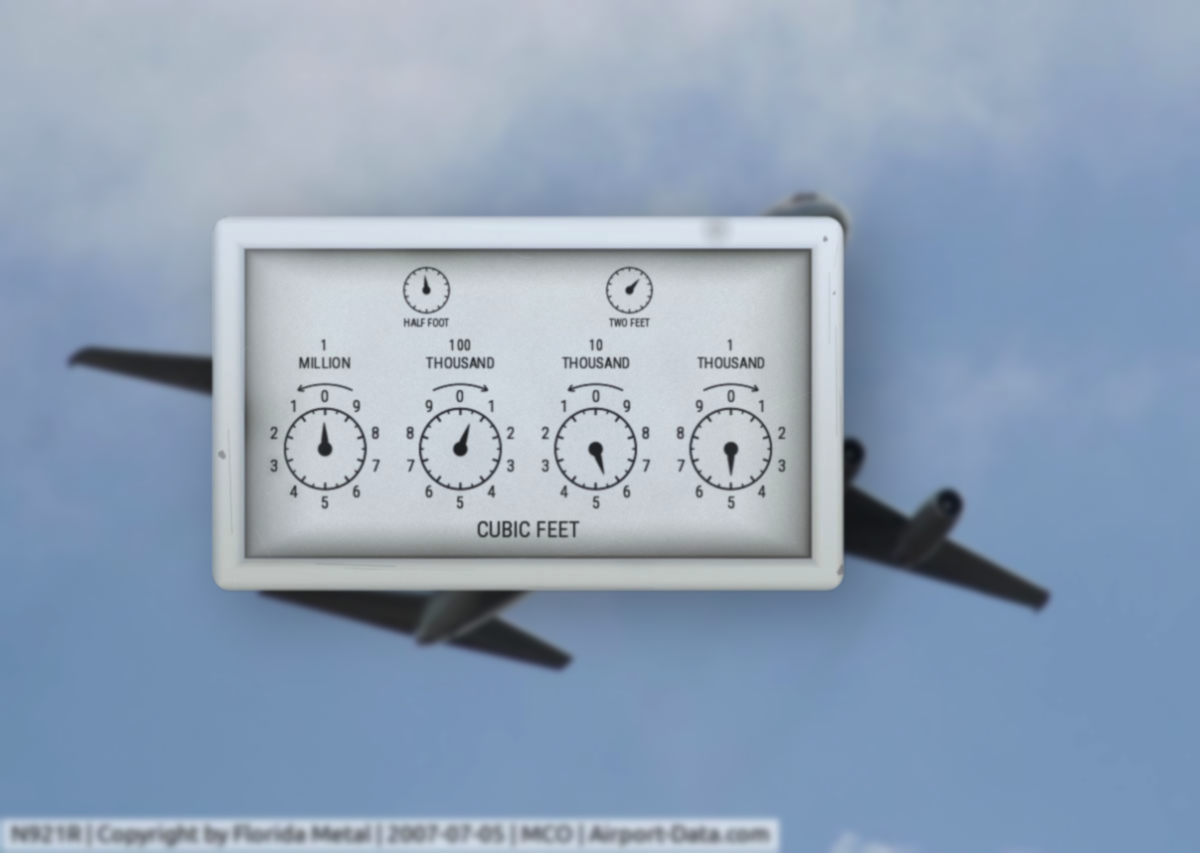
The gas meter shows 5500 ft³
